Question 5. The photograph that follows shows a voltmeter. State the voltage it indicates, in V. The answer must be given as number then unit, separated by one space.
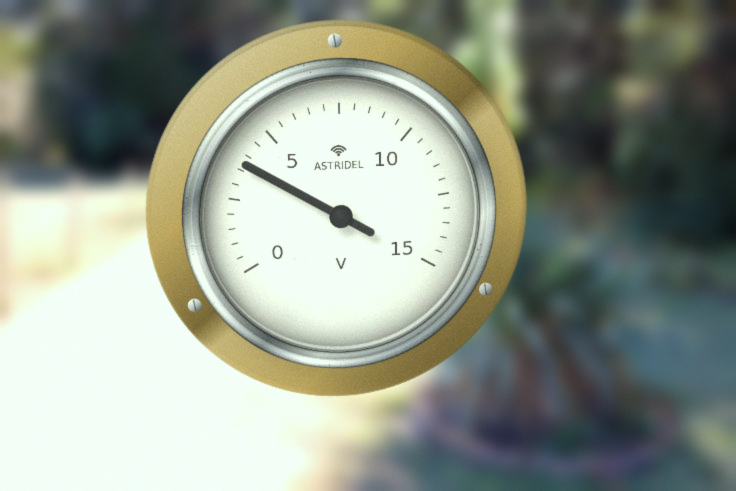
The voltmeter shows 3.75 V
